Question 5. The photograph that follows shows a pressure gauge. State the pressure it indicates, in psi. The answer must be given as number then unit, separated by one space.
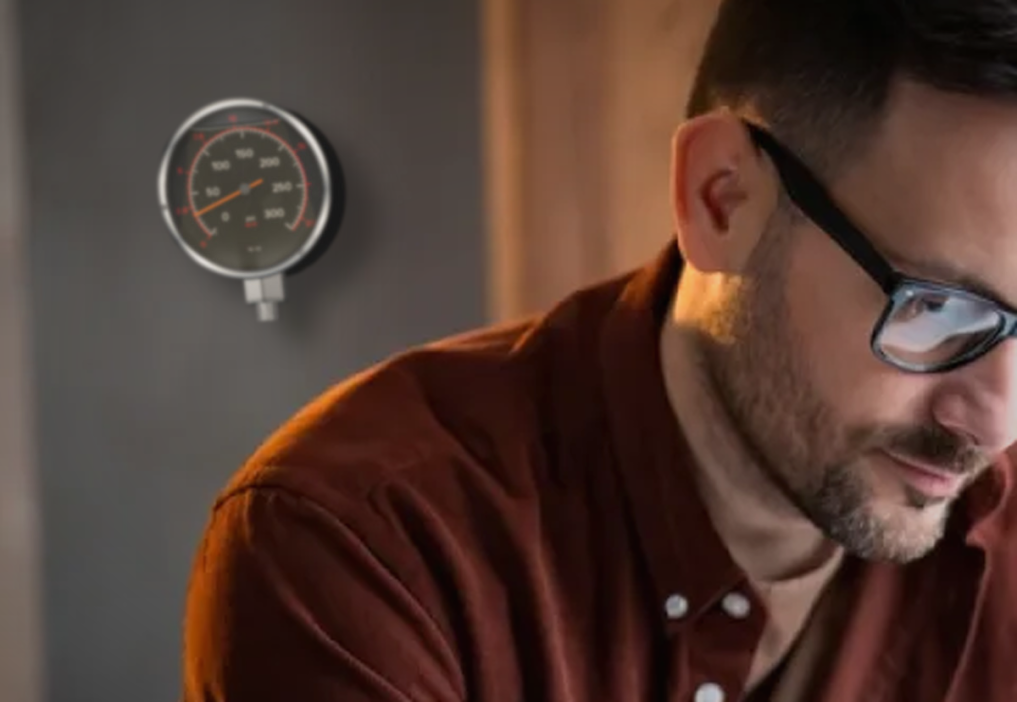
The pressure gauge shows 25 psi
